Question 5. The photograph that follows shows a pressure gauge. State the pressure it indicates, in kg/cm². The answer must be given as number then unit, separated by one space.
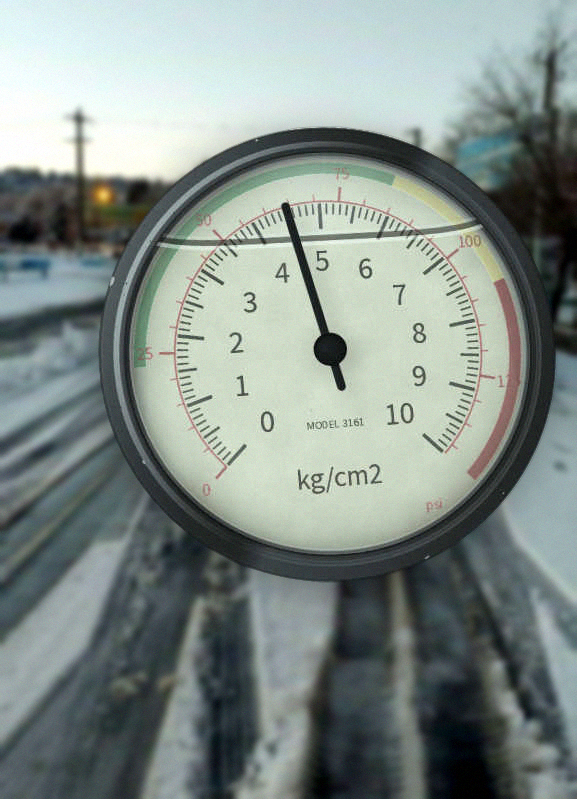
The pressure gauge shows 4.5 kg/cm²
